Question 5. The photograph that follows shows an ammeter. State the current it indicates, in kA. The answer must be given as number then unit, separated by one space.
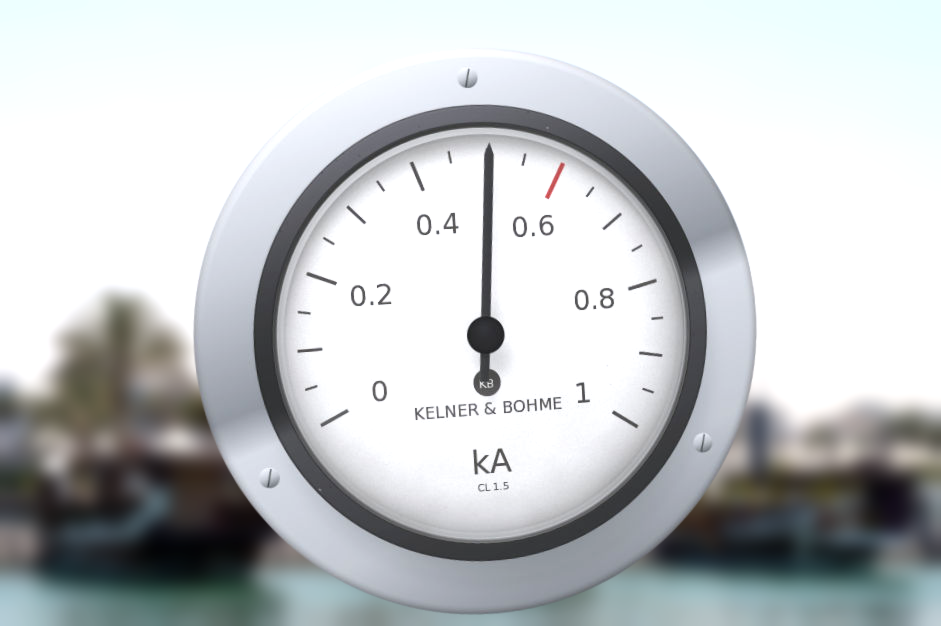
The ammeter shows 0.5 kA
